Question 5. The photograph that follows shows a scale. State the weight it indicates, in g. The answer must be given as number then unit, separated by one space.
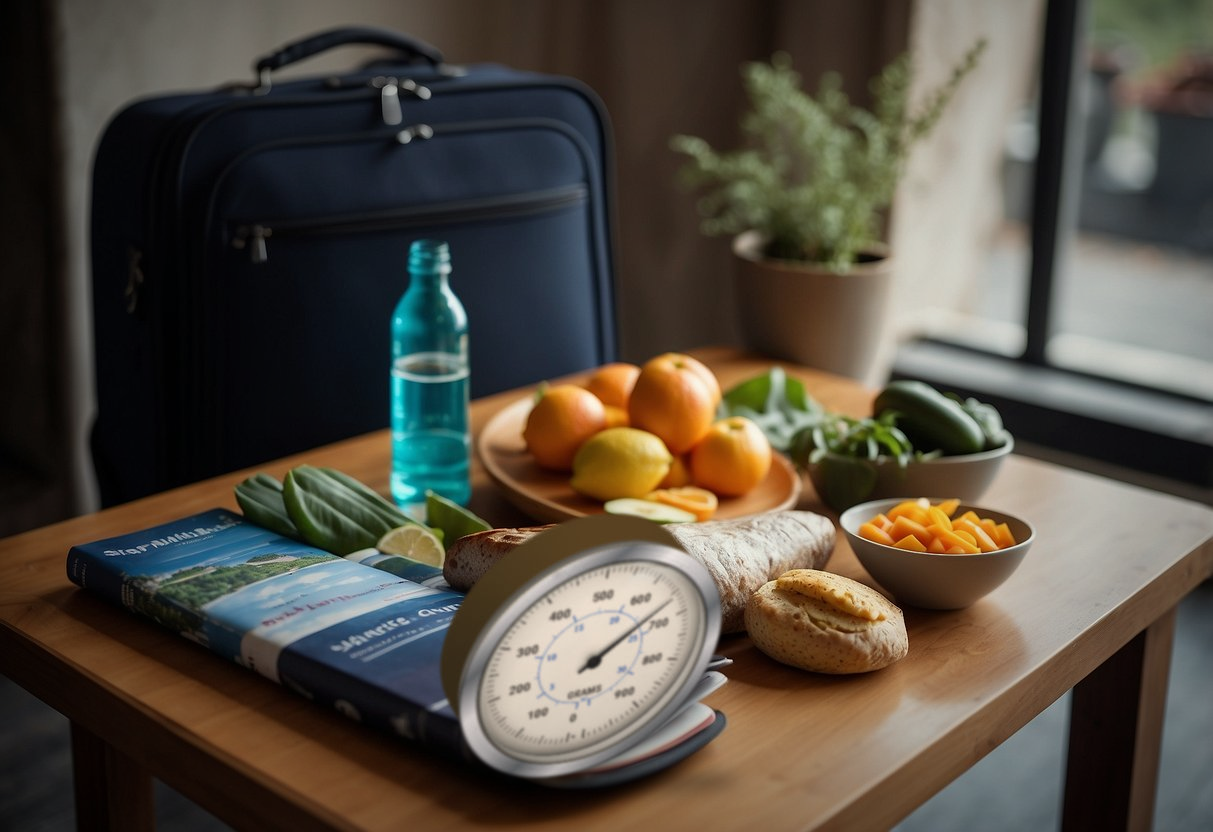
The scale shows 650 g
